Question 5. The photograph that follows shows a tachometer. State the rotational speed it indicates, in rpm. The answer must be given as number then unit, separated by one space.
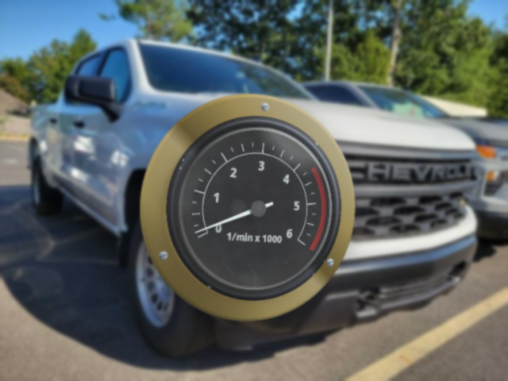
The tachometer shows 125 rpm
